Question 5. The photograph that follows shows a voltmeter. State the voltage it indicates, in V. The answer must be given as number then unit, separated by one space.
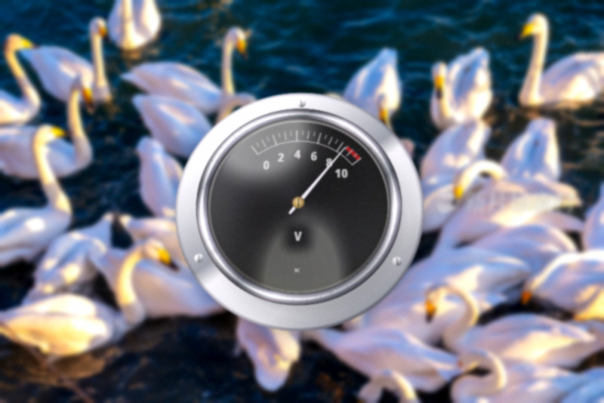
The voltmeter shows 8.5 V
